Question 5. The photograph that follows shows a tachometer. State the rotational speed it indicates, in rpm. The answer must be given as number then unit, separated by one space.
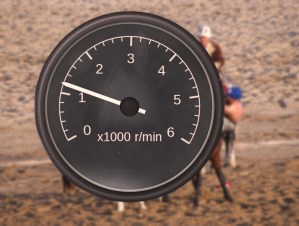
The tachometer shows 1200 rpm
